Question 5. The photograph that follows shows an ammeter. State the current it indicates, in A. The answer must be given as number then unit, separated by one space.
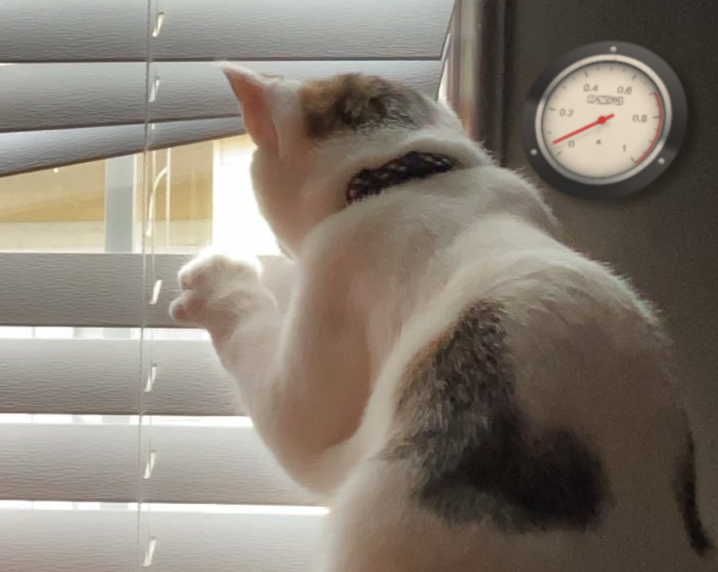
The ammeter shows 0.05 A
